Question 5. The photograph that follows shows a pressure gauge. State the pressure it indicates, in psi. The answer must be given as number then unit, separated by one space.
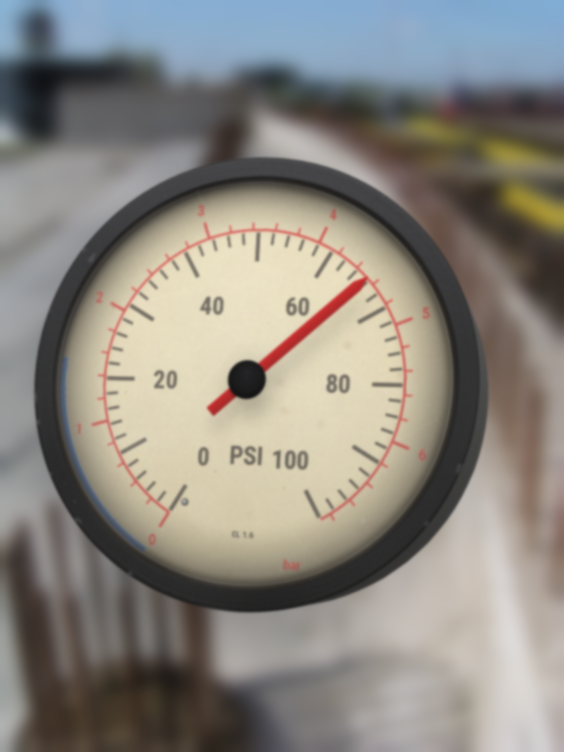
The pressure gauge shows 66 psi
